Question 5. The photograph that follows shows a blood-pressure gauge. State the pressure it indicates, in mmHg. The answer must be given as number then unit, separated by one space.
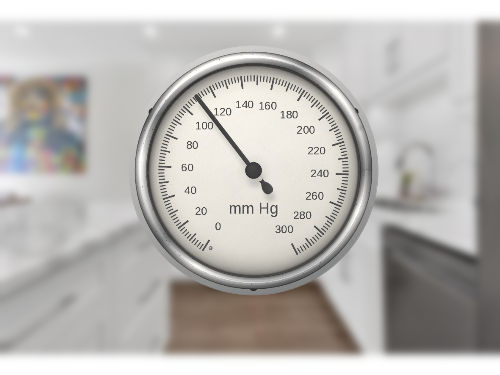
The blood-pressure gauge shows 110 mmHg
